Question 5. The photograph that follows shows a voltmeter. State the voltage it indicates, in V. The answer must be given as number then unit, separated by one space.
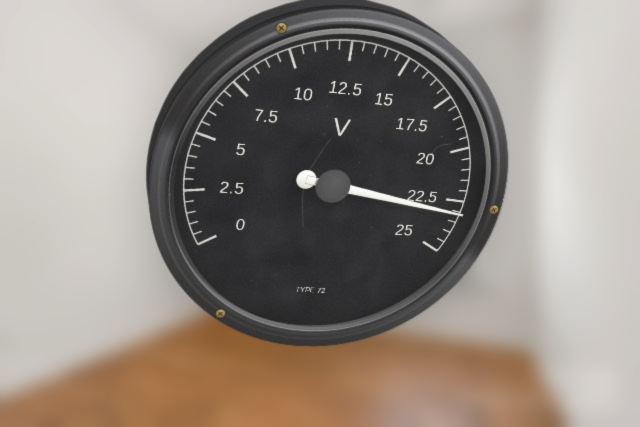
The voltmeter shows 23 V
